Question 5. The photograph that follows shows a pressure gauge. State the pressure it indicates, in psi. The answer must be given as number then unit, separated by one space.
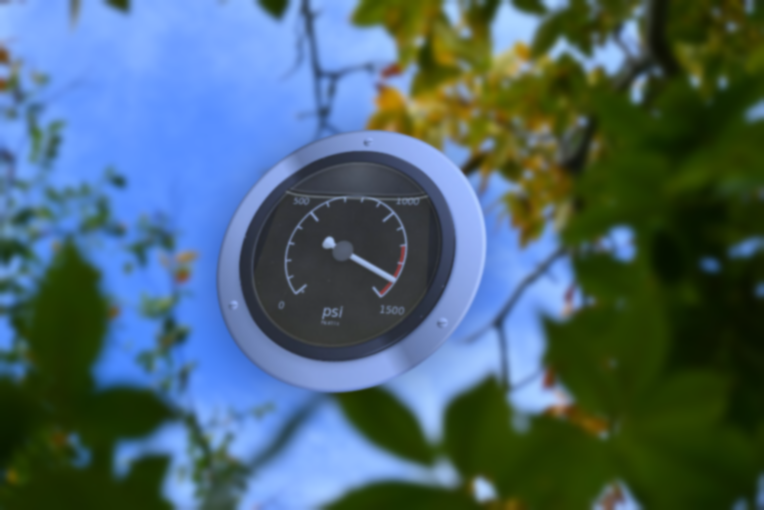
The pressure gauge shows 1400 psi
